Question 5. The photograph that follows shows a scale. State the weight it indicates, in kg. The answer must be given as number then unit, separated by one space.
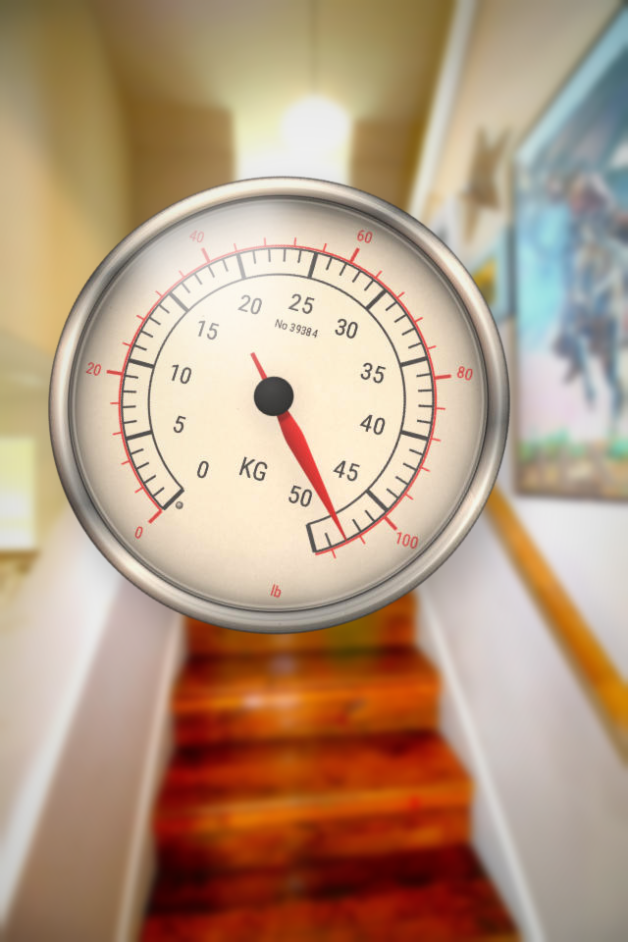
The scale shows 48 kg
